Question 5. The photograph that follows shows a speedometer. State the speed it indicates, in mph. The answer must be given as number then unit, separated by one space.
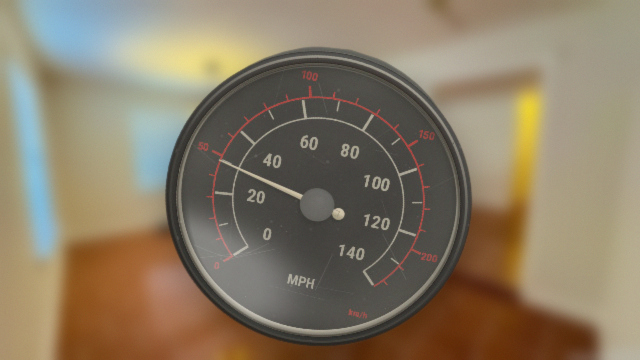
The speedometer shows 30 mph
